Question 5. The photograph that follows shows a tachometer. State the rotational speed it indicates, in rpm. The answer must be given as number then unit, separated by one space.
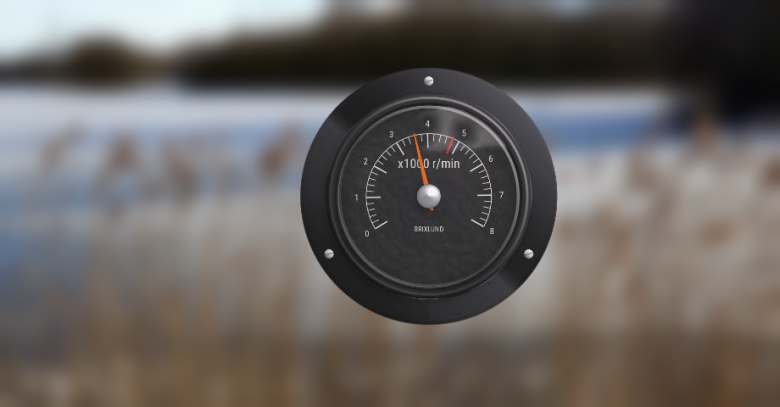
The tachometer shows 3600 rpm
